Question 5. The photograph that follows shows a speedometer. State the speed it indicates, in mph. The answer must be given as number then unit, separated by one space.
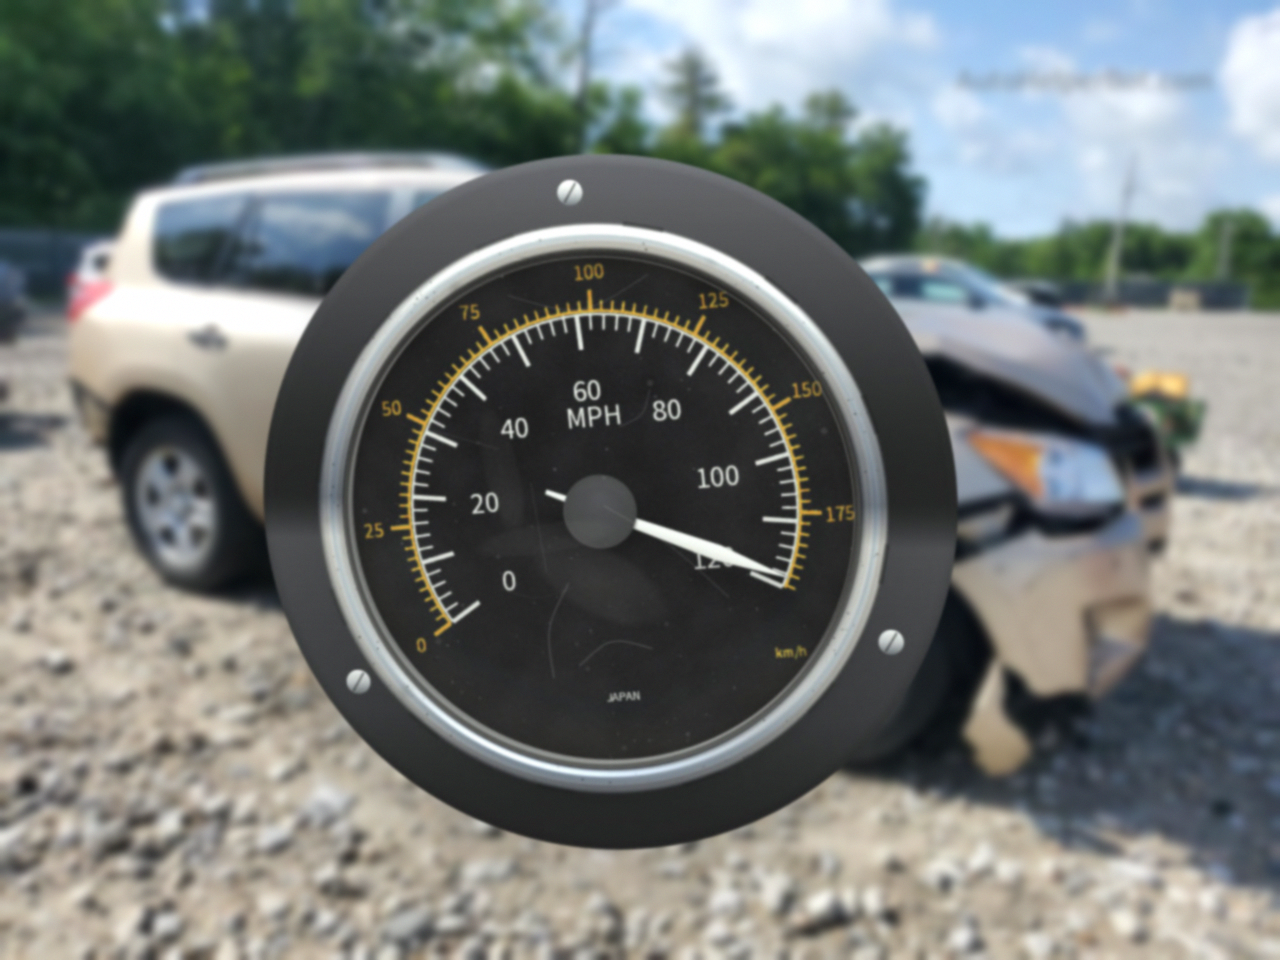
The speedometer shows 118 mph
